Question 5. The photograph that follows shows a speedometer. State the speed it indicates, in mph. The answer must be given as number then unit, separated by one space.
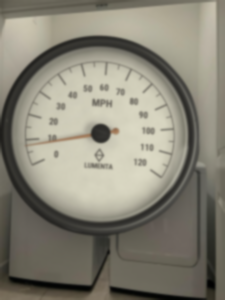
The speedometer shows 7.5 mph
